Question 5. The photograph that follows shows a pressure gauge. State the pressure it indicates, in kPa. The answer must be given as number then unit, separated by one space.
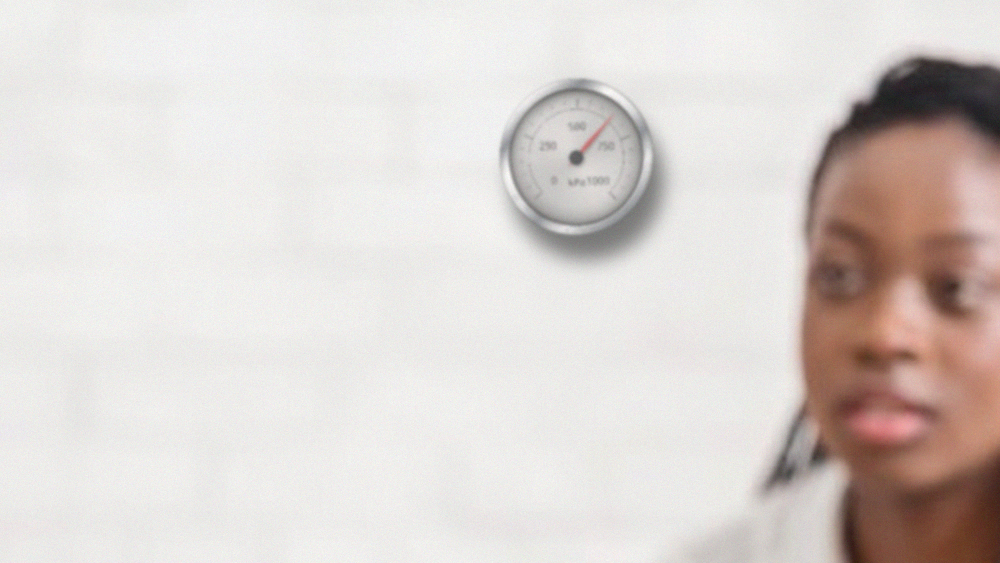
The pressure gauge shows 650 kPa
